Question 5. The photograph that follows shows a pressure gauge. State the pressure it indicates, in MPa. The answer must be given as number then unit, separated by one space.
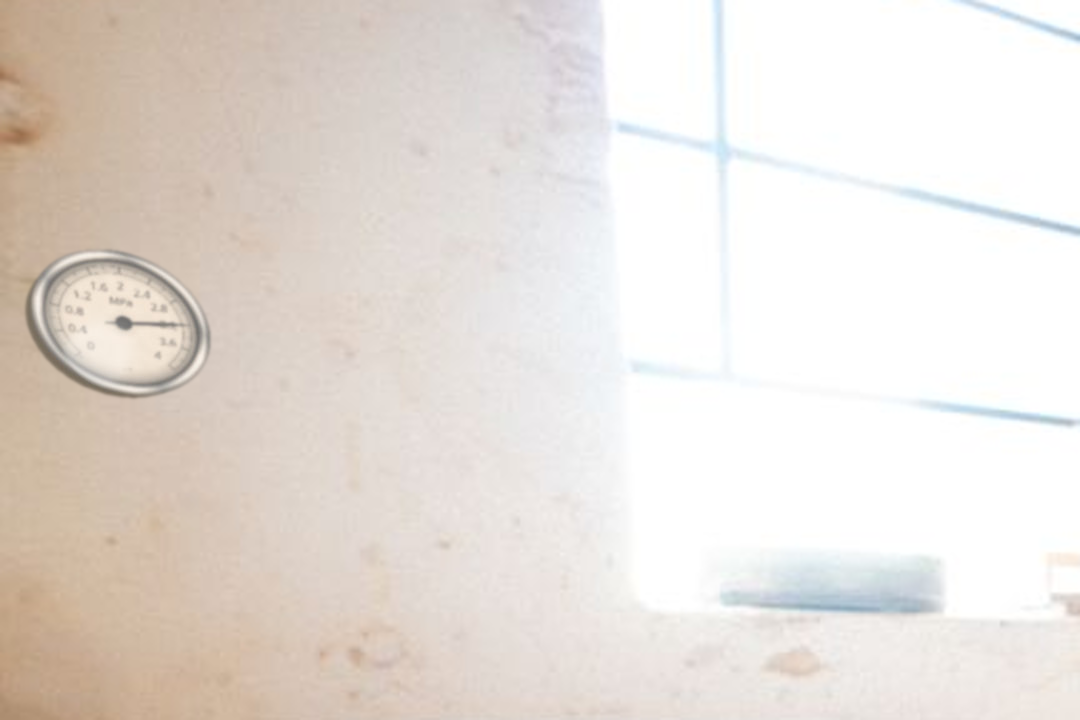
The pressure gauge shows 3.2 MPa
